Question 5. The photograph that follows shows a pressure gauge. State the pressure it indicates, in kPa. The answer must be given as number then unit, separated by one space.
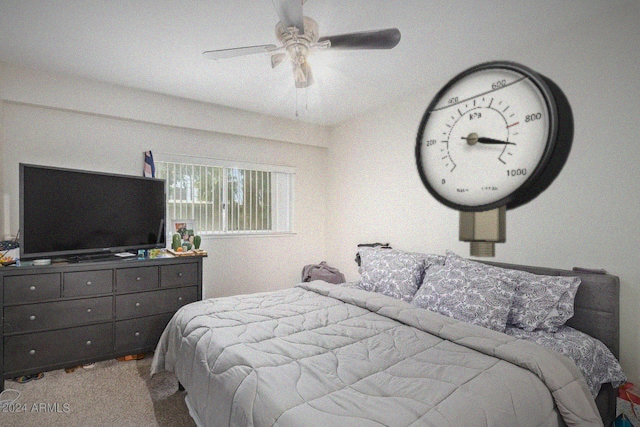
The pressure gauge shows 900 kPa
